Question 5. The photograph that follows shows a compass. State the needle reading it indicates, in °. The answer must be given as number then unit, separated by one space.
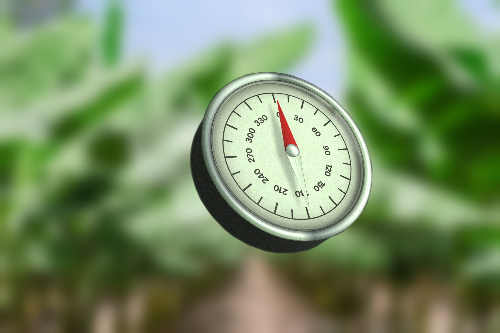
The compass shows 0 °
